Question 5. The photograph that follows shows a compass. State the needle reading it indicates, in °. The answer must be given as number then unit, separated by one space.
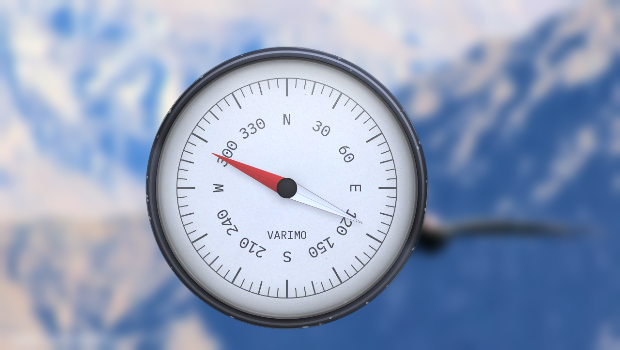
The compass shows 295 °
